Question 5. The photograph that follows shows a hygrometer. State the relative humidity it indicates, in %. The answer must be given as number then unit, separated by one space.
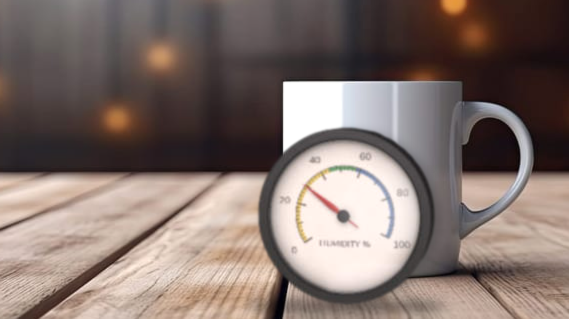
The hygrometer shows 30 %
